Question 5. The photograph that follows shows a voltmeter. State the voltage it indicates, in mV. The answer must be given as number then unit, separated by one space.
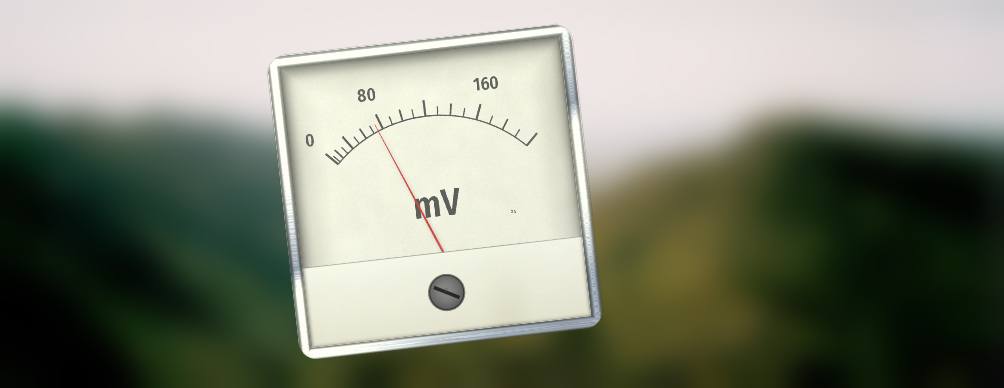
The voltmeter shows 75 mV
